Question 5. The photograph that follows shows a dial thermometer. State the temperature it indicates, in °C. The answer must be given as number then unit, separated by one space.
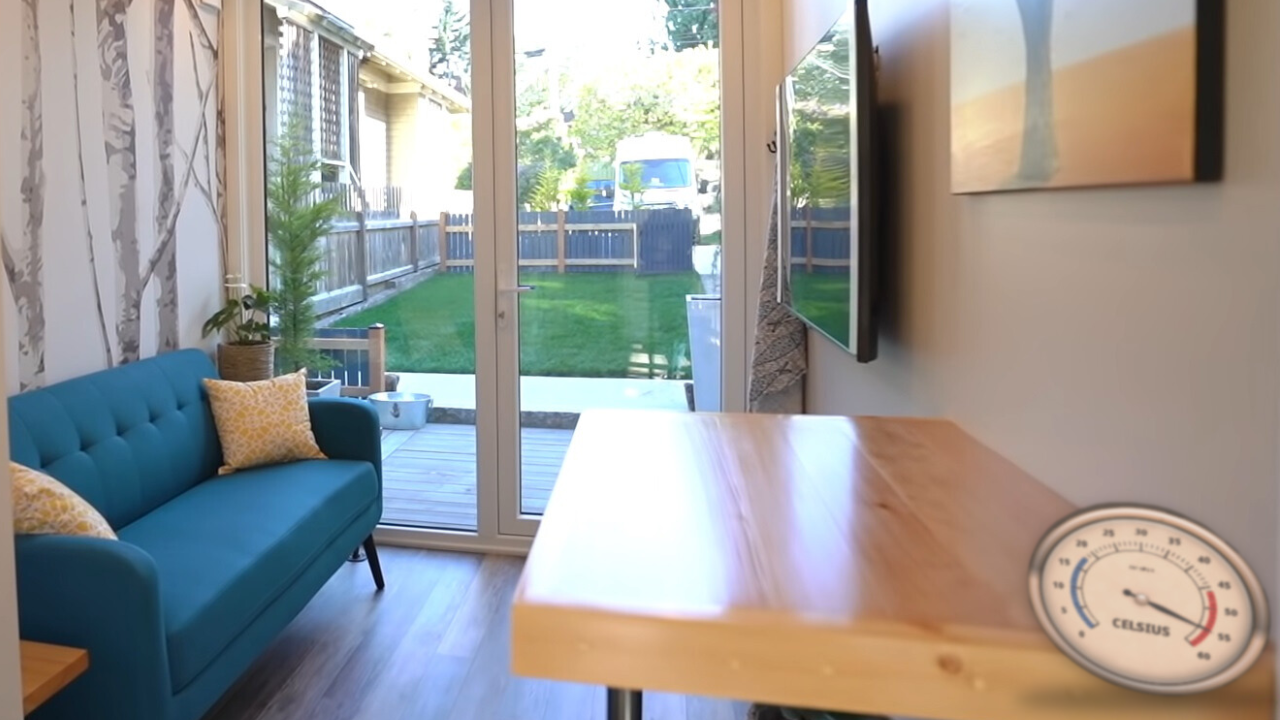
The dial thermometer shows 55 °C
